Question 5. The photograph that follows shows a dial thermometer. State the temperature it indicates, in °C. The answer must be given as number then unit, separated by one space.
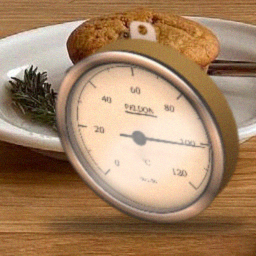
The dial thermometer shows 100 °C
